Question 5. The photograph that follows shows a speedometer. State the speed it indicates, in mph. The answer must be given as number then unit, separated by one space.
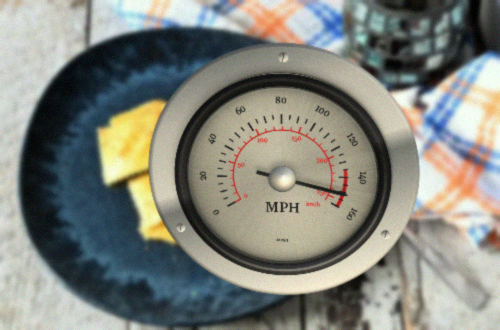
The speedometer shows 150 mph
